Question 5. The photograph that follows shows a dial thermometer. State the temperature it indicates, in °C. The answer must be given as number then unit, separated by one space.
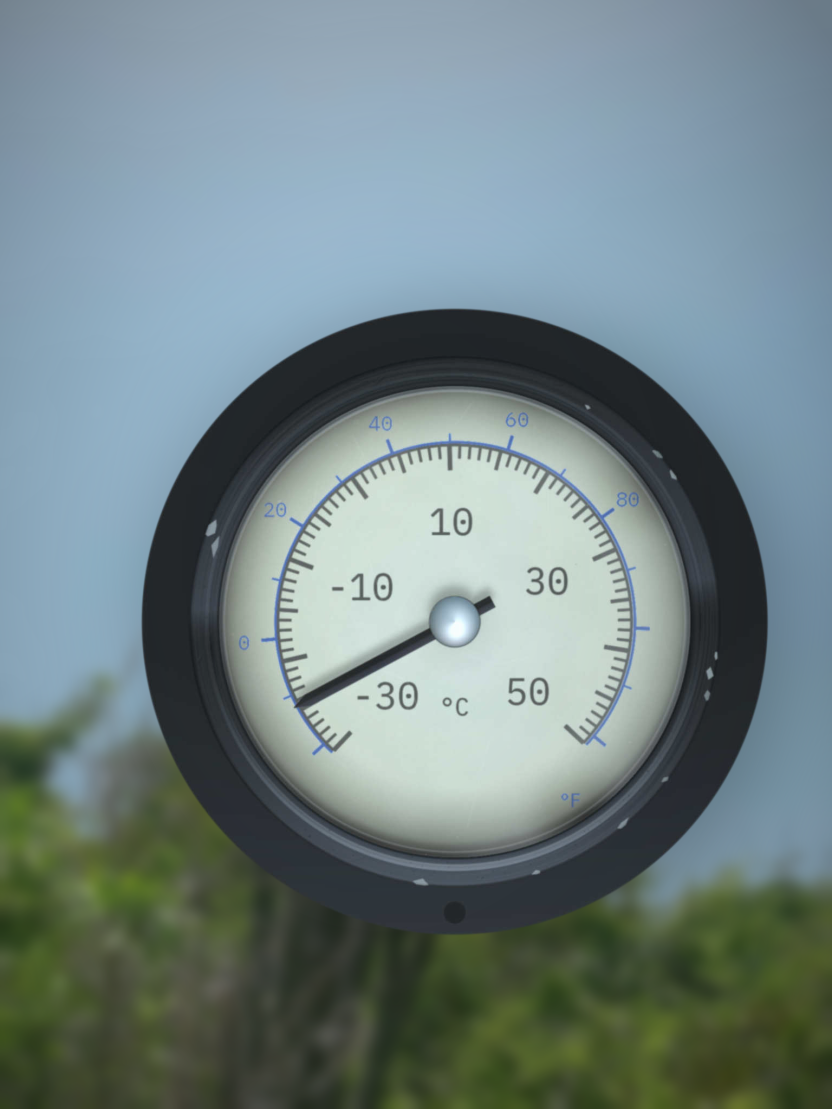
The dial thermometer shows -24.5 °C
